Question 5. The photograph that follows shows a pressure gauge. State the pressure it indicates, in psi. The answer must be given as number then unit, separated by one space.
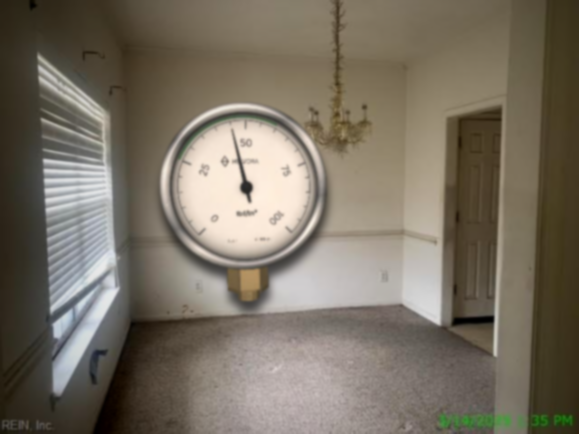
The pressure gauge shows 45 psi
